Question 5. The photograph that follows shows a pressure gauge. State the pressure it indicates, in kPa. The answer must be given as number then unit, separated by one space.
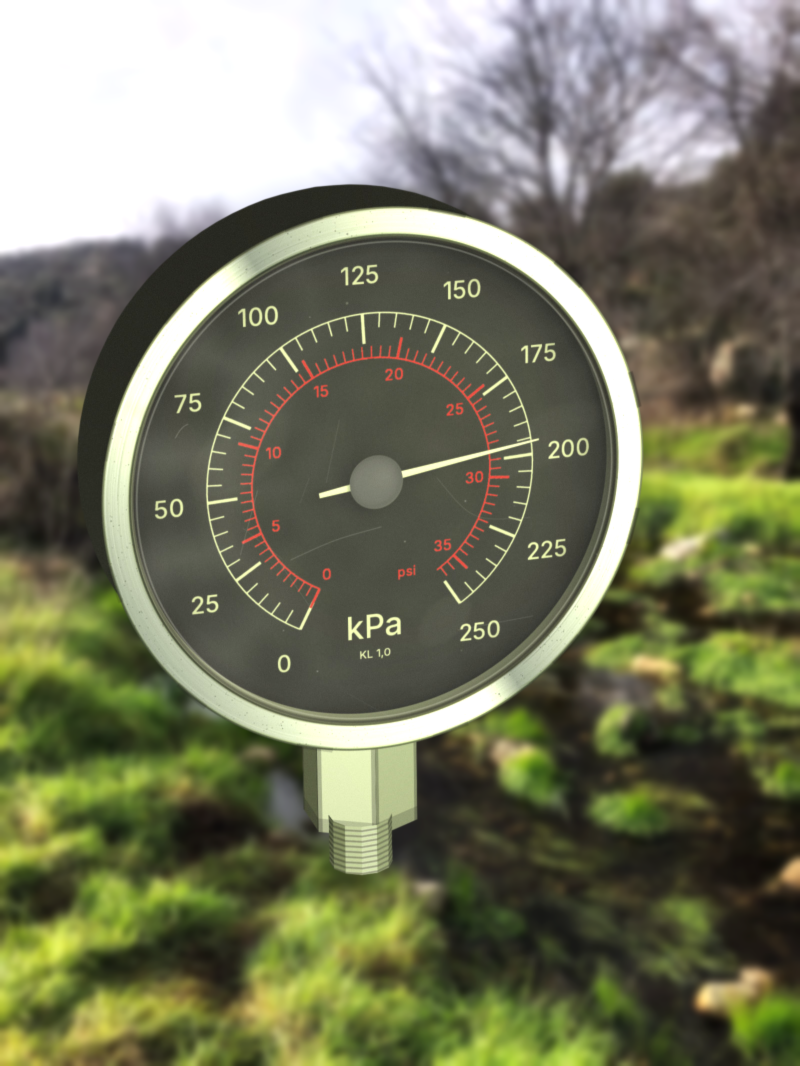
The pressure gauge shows 195 kPa
